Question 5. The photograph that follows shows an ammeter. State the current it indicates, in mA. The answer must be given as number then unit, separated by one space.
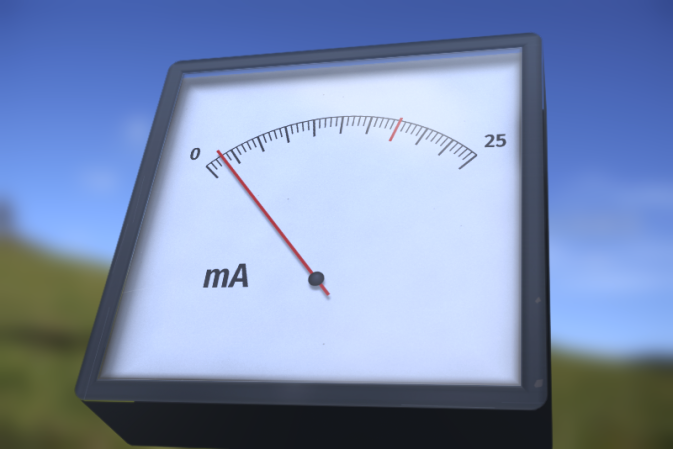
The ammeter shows 1.5 mA
